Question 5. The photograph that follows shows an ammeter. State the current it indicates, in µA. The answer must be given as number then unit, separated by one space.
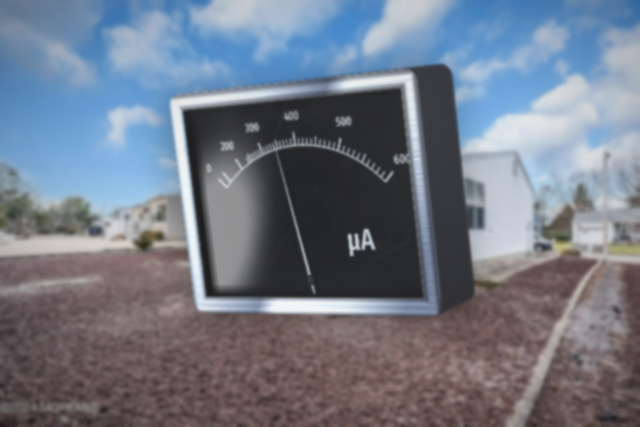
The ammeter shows 350 µA
